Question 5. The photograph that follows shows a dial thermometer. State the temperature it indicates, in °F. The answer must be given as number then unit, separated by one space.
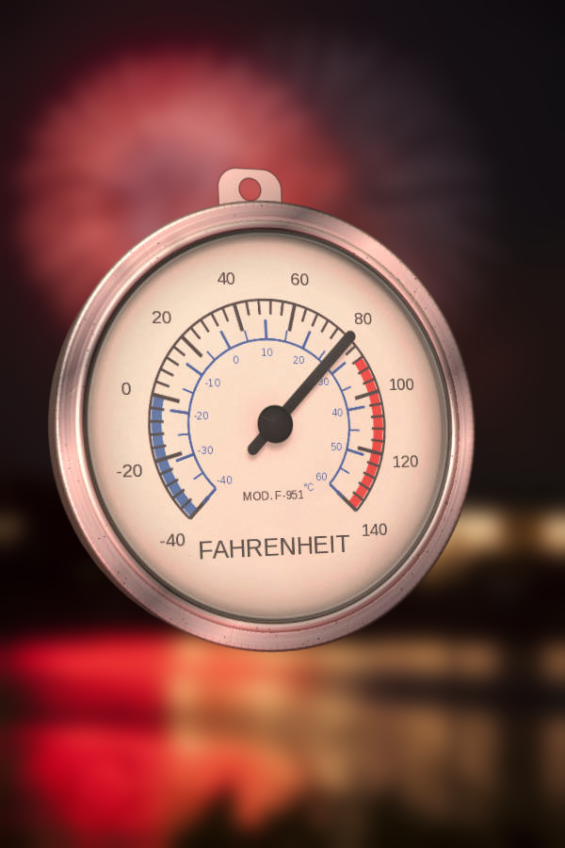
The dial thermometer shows 80 °F
